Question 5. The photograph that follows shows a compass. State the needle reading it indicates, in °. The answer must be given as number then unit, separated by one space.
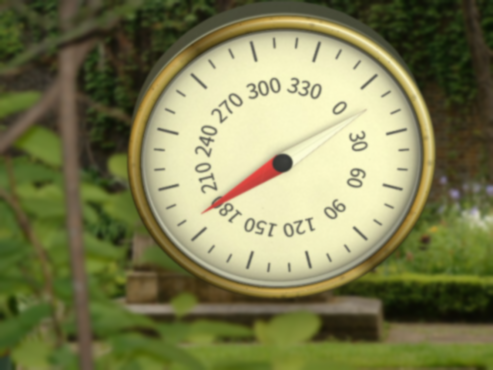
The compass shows 190 °
